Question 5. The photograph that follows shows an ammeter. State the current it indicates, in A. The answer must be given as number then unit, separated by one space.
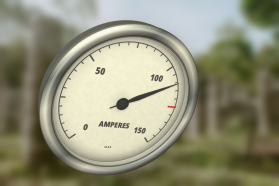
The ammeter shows 110 A
